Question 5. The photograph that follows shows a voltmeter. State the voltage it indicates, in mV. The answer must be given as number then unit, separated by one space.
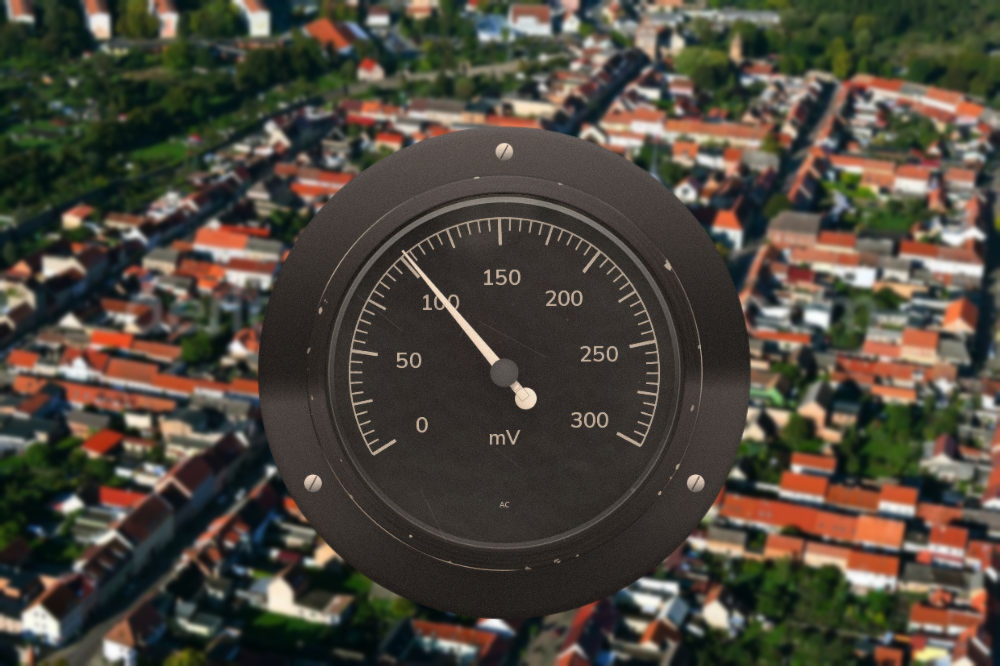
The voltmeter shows 102.5 mV
